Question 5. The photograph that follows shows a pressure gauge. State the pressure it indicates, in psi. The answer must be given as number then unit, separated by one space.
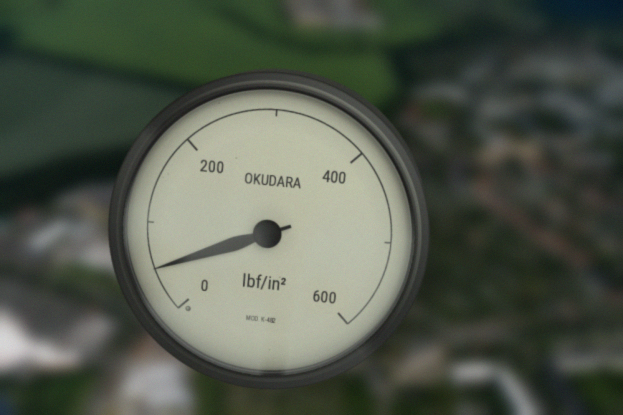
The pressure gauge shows 50 psi
